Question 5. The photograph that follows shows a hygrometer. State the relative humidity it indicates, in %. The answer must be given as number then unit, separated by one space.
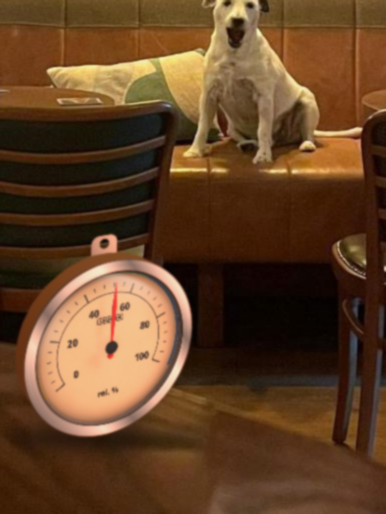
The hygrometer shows 52 %
